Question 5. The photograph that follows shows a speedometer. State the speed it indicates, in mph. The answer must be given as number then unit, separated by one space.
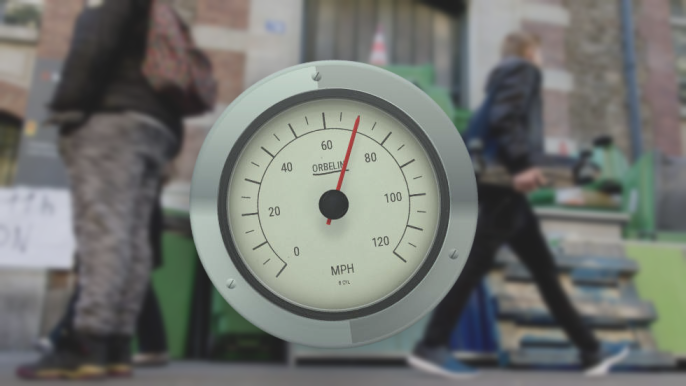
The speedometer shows 70 mph
